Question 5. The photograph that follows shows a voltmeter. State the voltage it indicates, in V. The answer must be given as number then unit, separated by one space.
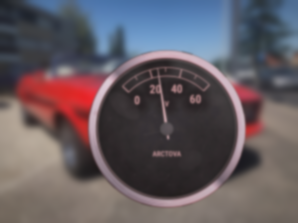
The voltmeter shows 25 V
